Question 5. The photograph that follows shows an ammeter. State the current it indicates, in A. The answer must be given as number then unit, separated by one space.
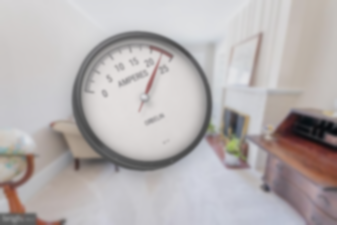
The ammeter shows 22.5 A
